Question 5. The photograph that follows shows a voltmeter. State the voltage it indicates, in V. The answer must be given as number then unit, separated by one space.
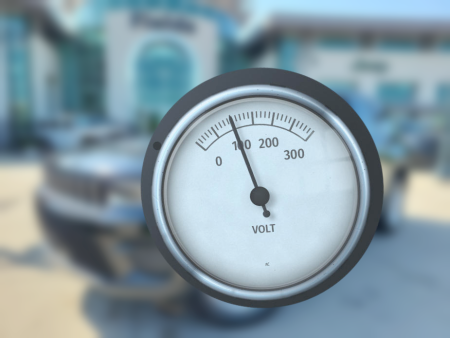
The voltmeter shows 100 V
